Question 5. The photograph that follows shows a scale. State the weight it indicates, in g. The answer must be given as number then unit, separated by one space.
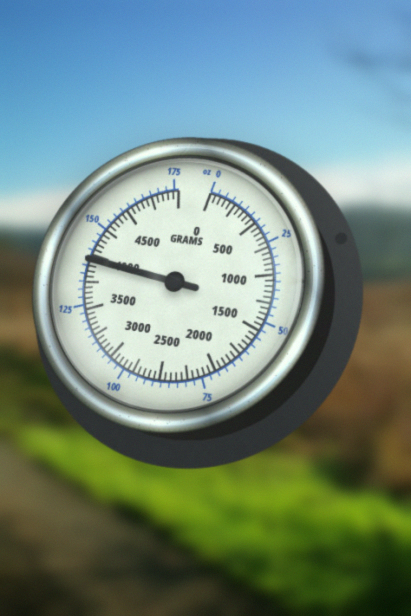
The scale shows 3950 g
